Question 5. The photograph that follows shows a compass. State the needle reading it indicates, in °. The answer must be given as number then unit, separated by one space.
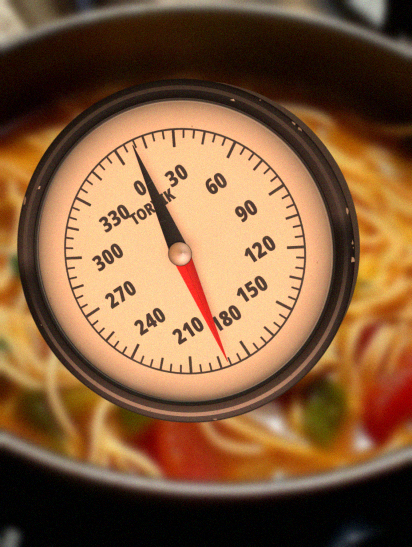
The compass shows 190 °
